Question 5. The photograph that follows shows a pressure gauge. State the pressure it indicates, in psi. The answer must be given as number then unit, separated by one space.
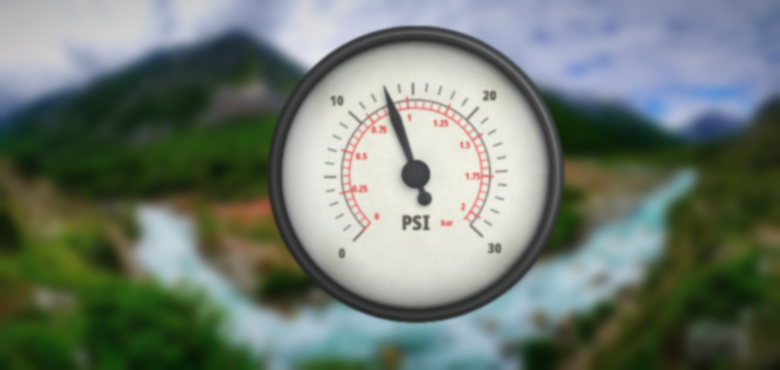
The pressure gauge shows 13 psi
